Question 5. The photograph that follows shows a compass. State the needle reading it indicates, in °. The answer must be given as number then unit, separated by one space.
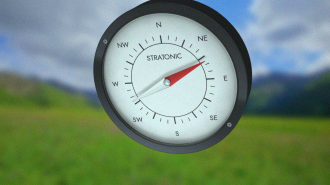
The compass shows 65 °
